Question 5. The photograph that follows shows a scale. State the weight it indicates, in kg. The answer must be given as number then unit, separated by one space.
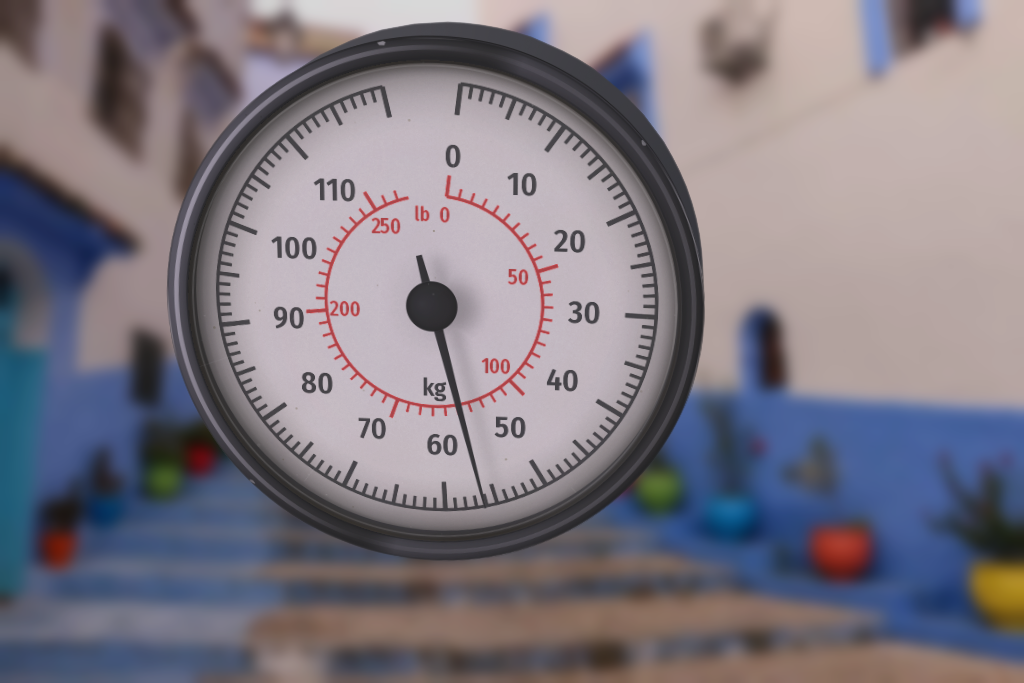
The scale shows 56 kg
